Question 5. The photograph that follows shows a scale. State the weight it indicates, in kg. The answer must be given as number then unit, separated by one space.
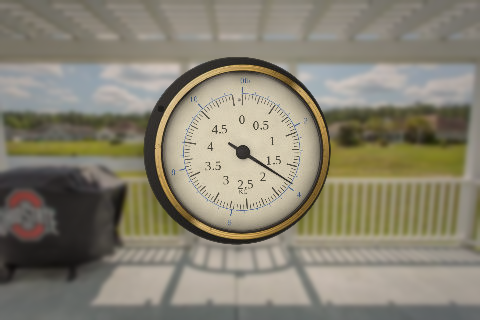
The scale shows 1.75 kg
